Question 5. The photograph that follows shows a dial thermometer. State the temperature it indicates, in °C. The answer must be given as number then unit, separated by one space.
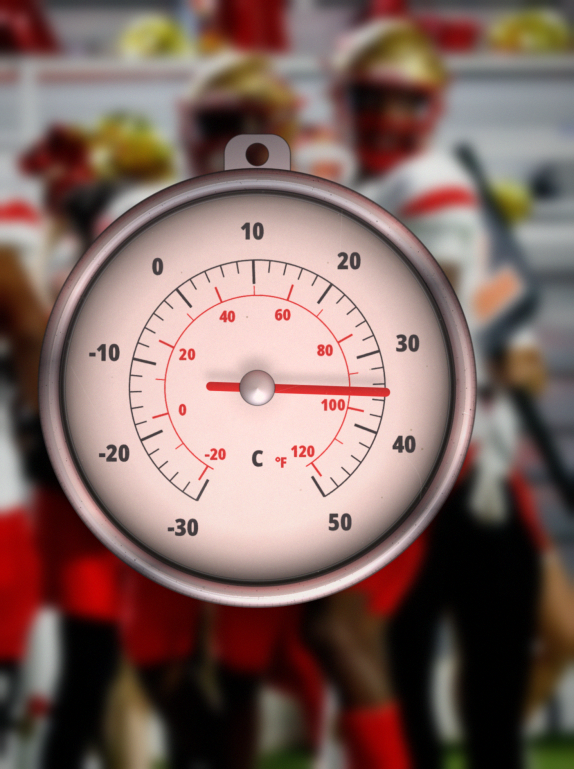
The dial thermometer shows 35 °C
